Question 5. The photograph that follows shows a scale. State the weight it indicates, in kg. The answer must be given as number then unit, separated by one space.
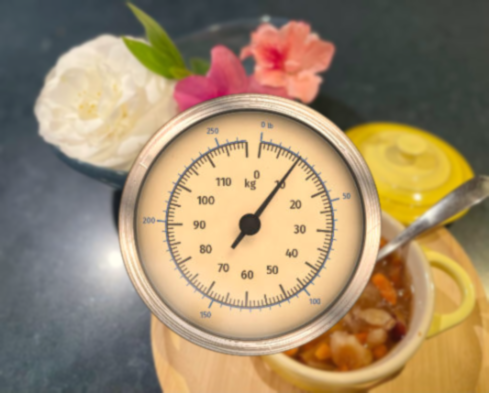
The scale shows 10 kg
